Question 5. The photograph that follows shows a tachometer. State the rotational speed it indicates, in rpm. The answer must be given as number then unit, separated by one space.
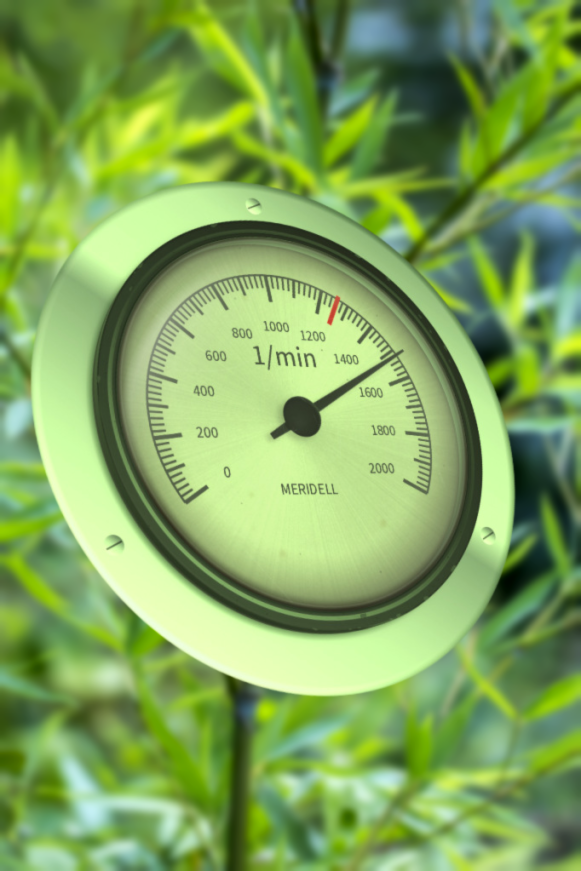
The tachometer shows 1520 rpm
